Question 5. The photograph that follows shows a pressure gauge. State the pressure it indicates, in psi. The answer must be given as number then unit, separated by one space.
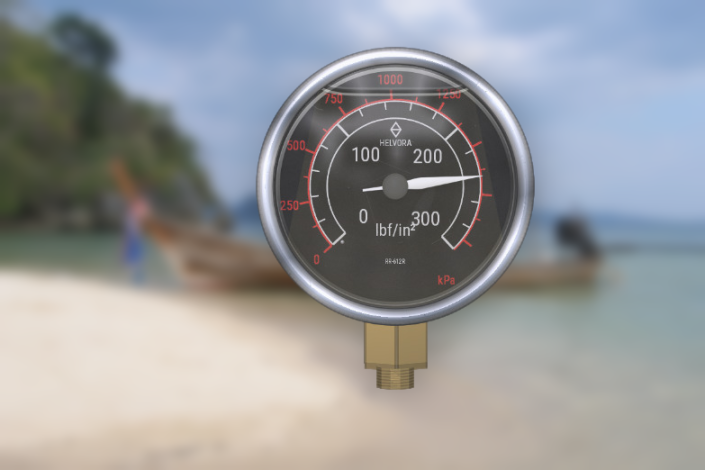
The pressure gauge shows 240 psi
